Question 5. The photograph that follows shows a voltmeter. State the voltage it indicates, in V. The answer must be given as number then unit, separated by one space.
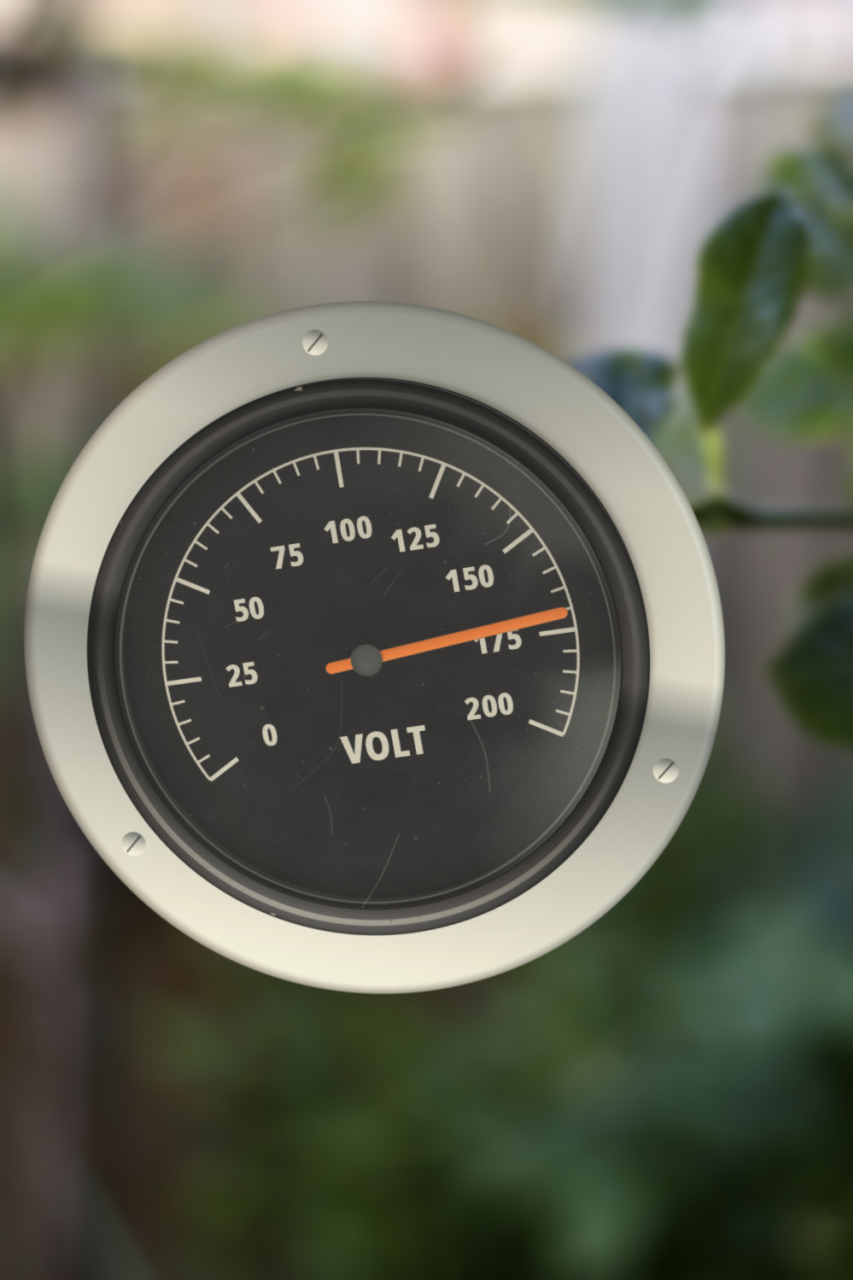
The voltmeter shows 170 V
